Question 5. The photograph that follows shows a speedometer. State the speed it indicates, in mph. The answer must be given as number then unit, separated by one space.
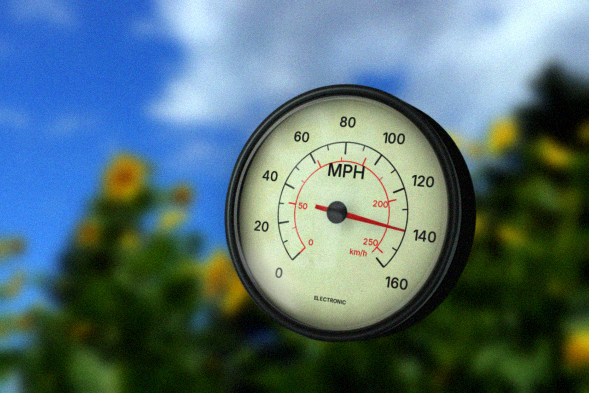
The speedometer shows 140 mph
